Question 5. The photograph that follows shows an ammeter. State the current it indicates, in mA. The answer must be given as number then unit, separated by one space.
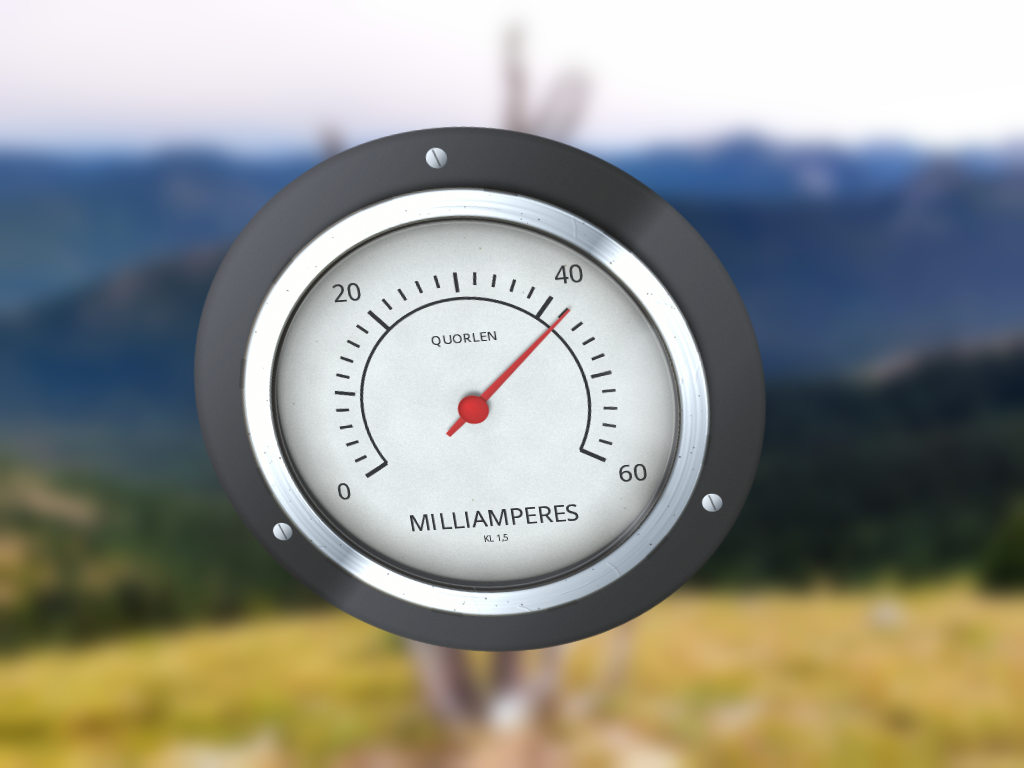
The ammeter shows 42 mA
